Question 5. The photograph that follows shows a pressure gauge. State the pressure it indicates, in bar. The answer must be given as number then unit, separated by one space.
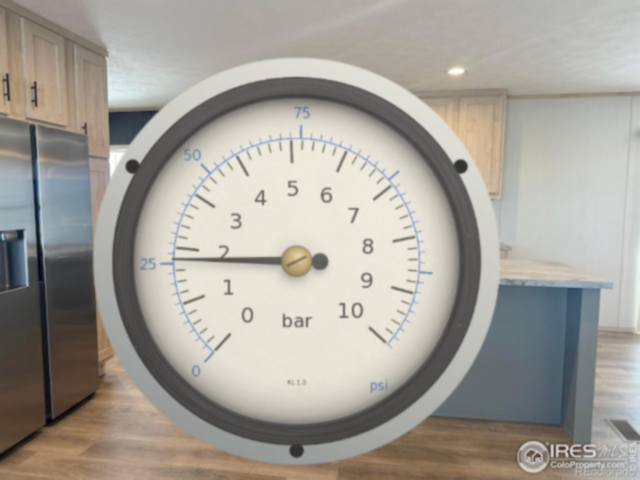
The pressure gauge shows 1.8 bar
